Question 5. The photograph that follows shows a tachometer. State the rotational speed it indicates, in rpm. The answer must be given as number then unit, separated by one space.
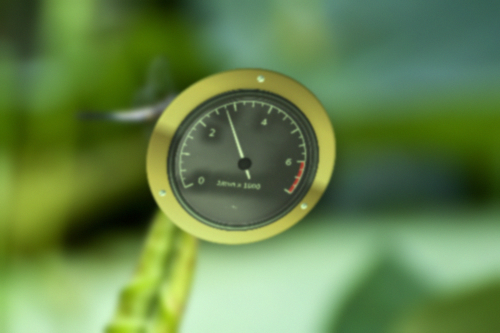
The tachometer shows 2750 rpm
